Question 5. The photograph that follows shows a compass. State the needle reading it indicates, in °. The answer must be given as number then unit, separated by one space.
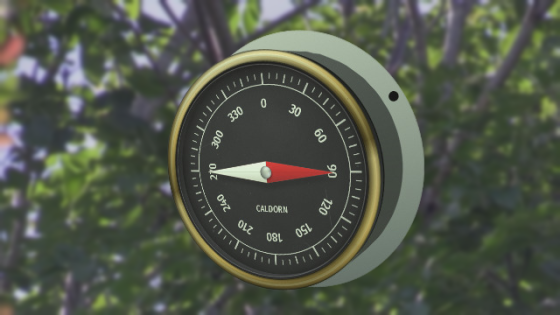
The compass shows 90 °
